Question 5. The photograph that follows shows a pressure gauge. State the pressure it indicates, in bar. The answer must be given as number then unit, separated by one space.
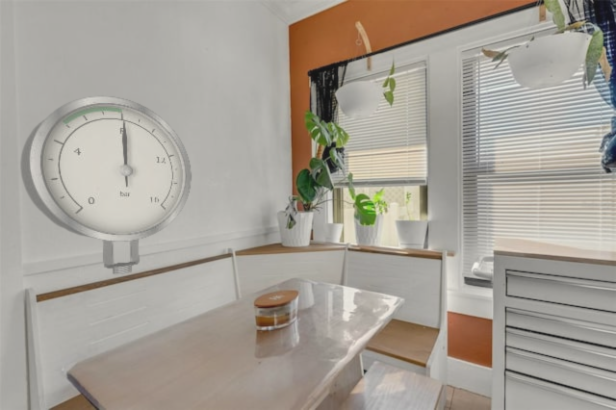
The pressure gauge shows 8 bar
